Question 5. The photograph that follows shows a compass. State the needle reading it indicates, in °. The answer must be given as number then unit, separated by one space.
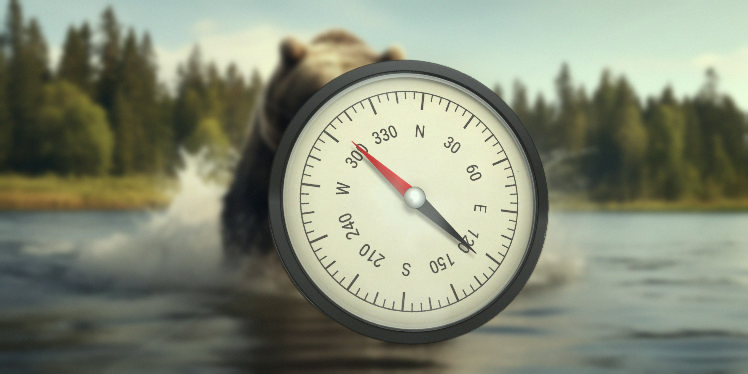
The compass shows 305 °
